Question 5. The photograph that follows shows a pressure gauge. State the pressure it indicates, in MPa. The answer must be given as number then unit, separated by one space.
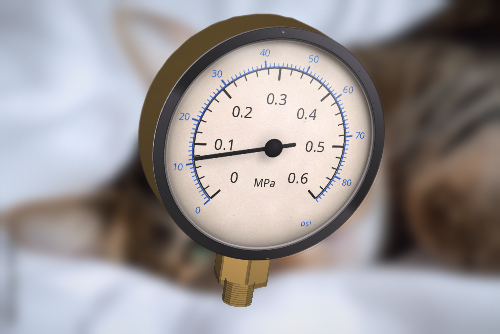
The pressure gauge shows 0.08 MPa
